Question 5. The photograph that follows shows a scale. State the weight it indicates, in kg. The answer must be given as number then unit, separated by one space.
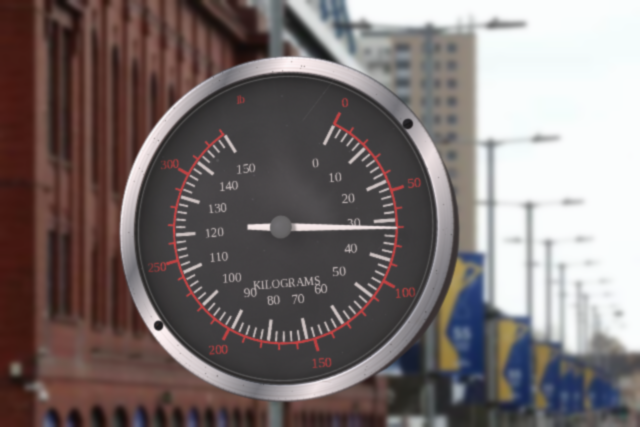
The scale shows 32 kg
